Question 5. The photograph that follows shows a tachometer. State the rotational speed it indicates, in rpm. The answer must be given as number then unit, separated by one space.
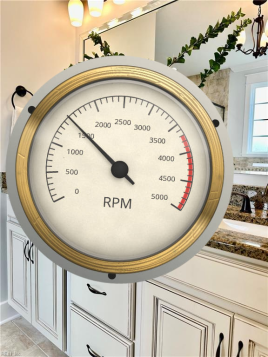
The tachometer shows 1500 rpm
